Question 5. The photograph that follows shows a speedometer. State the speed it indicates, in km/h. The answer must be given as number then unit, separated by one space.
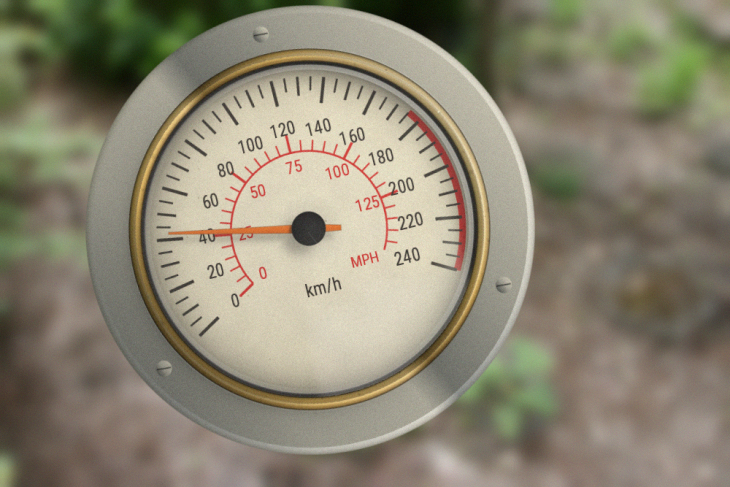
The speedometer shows 42.5 km/h
